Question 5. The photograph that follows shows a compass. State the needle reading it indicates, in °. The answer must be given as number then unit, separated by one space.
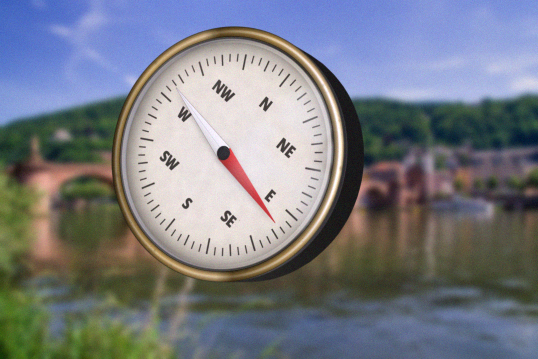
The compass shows 100 °
